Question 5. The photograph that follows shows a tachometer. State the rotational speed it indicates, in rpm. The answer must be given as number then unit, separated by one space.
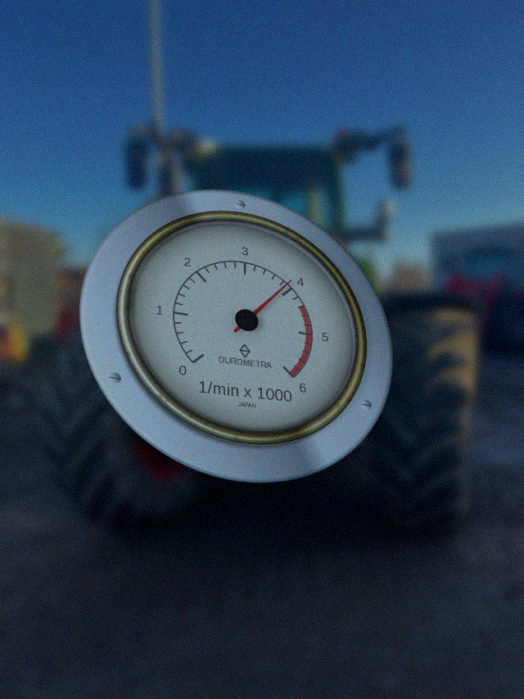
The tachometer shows 3900 rpm
